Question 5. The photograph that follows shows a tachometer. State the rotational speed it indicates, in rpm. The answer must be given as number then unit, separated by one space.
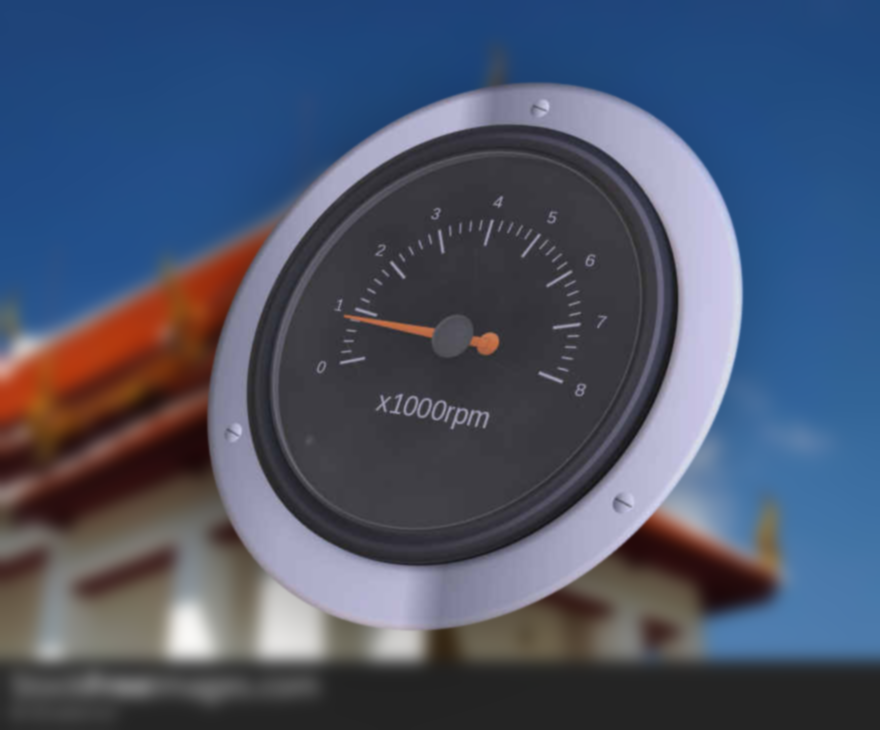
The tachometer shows 800 rpm
